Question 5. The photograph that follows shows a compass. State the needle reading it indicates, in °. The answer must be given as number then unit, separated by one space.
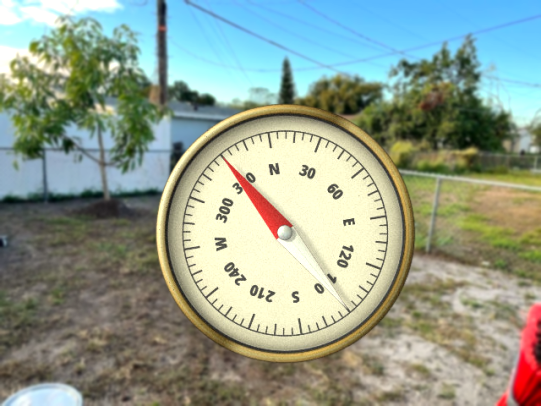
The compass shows 330 °
